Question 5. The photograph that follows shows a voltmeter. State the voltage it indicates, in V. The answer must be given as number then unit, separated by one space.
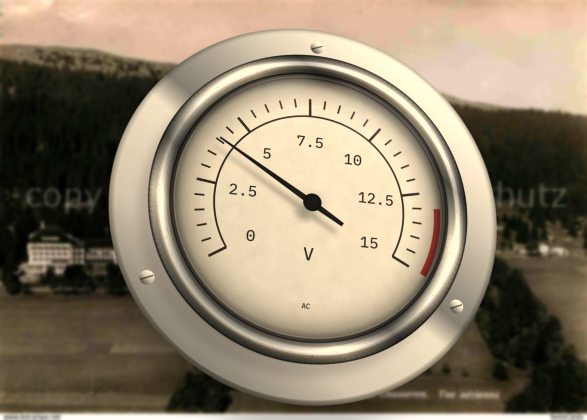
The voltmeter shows 4 V
